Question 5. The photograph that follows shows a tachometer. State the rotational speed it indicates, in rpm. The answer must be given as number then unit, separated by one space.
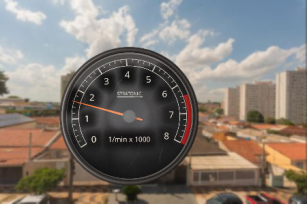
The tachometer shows 1600 rpm
